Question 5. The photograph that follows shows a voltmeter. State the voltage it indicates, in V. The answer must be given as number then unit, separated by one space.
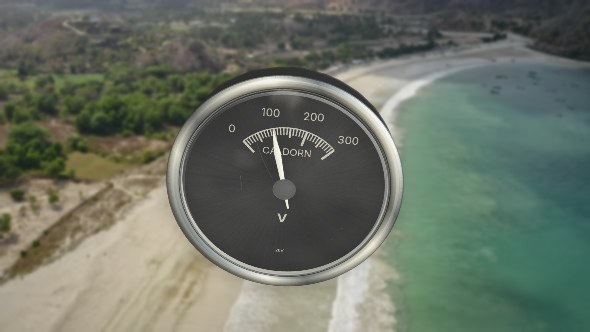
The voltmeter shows 100 V
